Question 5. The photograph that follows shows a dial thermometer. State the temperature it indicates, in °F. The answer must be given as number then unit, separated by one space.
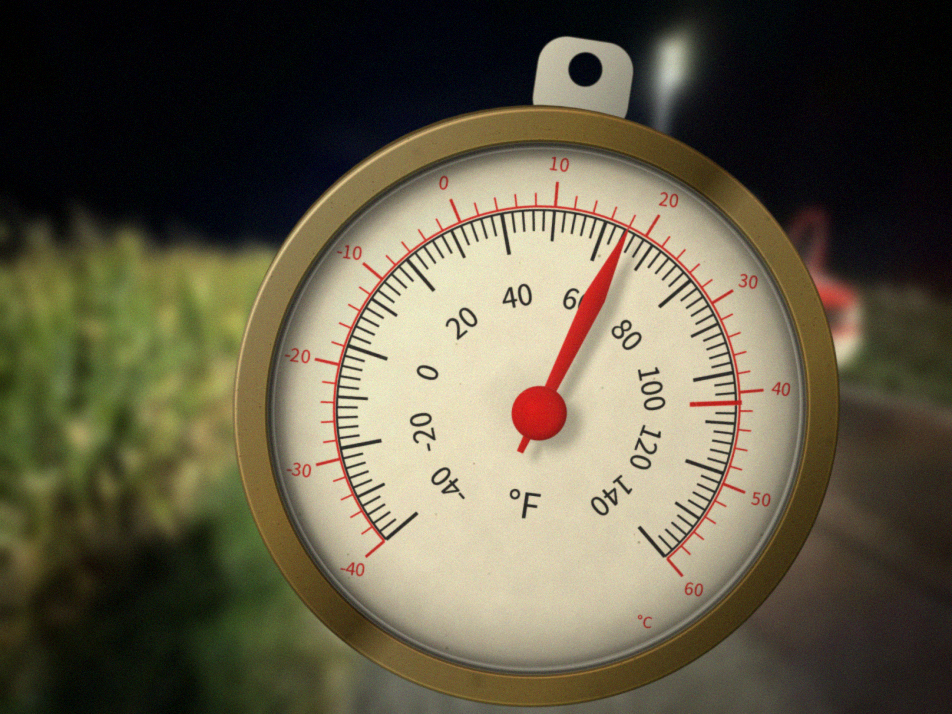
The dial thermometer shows 64 °F
